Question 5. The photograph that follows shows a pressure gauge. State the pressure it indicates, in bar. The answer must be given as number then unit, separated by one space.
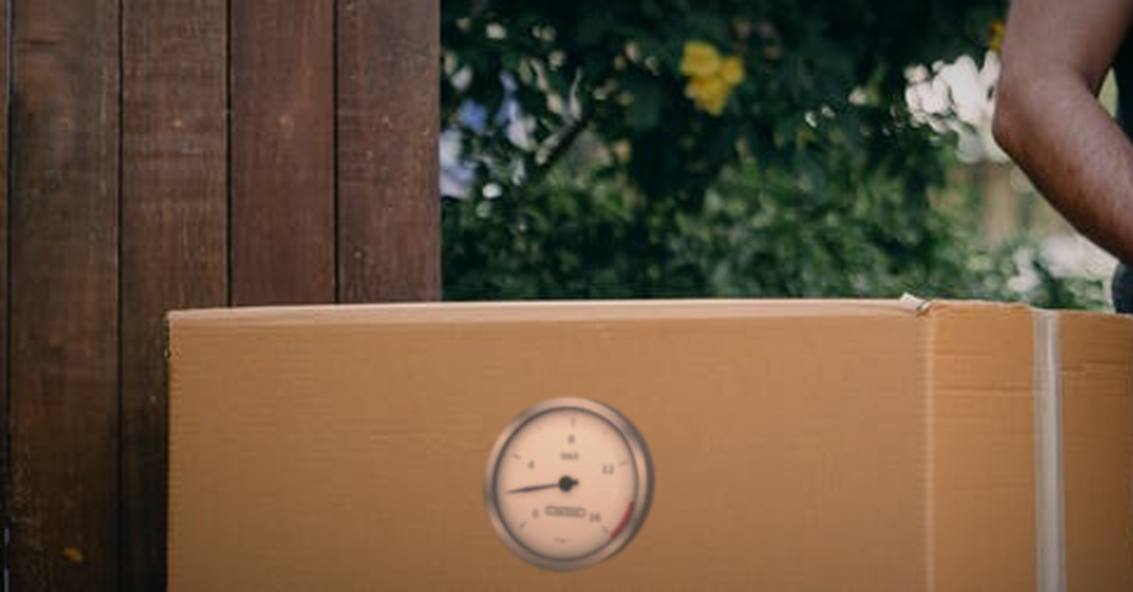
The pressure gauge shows 2 bar
